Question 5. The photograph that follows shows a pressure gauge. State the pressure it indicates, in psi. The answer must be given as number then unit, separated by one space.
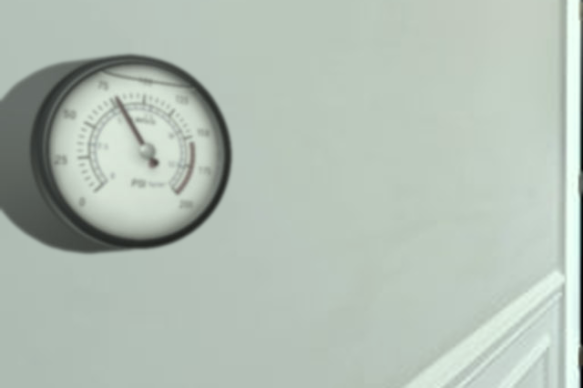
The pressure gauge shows 75 psi
